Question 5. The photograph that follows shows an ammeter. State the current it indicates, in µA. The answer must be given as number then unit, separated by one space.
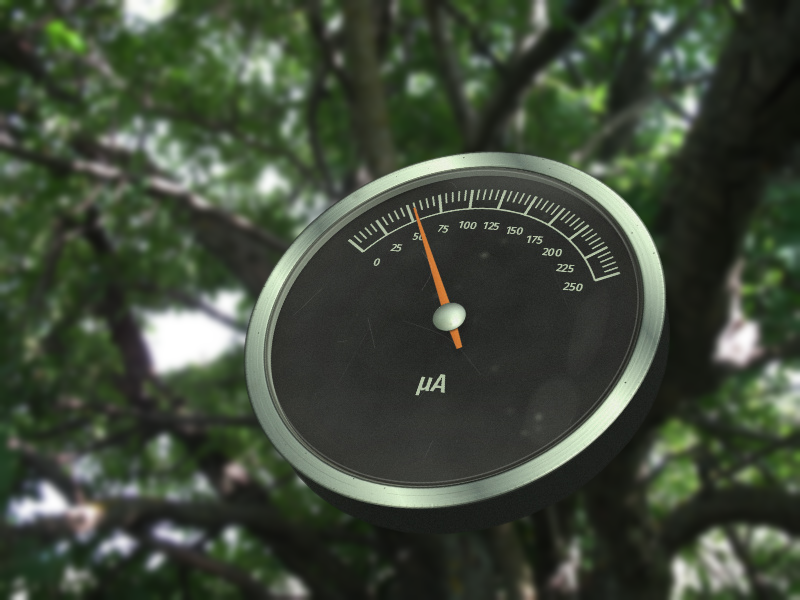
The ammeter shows 55 µA
